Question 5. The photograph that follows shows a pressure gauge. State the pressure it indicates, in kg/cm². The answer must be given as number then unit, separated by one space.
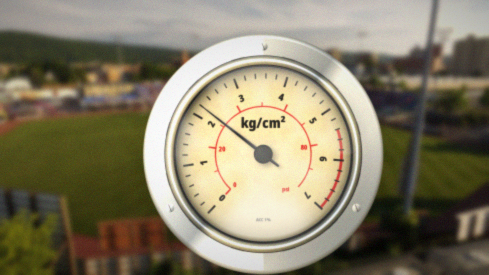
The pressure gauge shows 2.2 kg/cm²
